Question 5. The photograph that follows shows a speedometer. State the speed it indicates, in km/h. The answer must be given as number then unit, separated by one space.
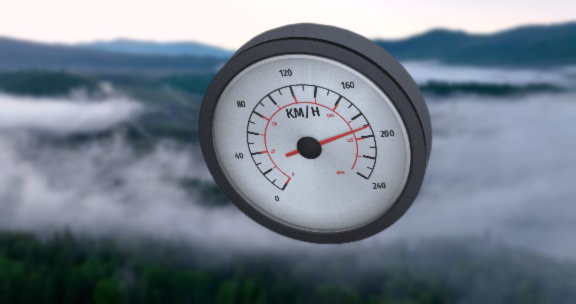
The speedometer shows 190 km/h
